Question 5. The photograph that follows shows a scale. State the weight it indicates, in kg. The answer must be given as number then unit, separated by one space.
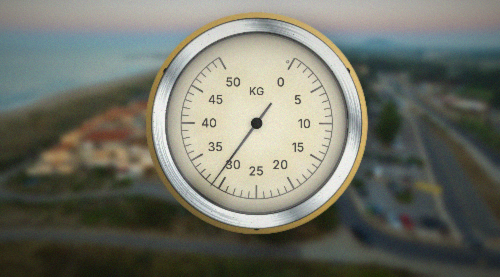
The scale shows 31 kg
